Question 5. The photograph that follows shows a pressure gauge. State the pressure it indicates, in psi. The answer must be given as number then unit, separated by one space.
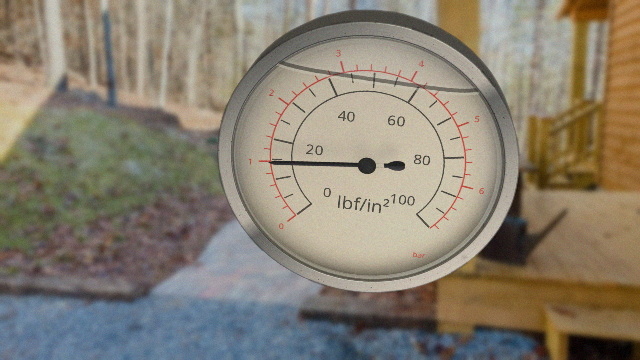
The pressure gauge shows 15 psi
